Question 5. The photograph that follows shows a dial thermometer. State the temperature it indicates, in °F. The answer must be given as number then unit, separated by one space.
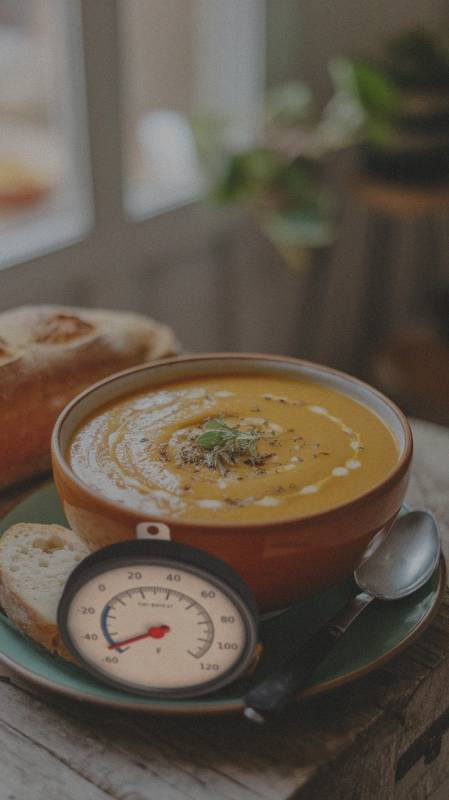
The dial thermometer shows -50 °F
